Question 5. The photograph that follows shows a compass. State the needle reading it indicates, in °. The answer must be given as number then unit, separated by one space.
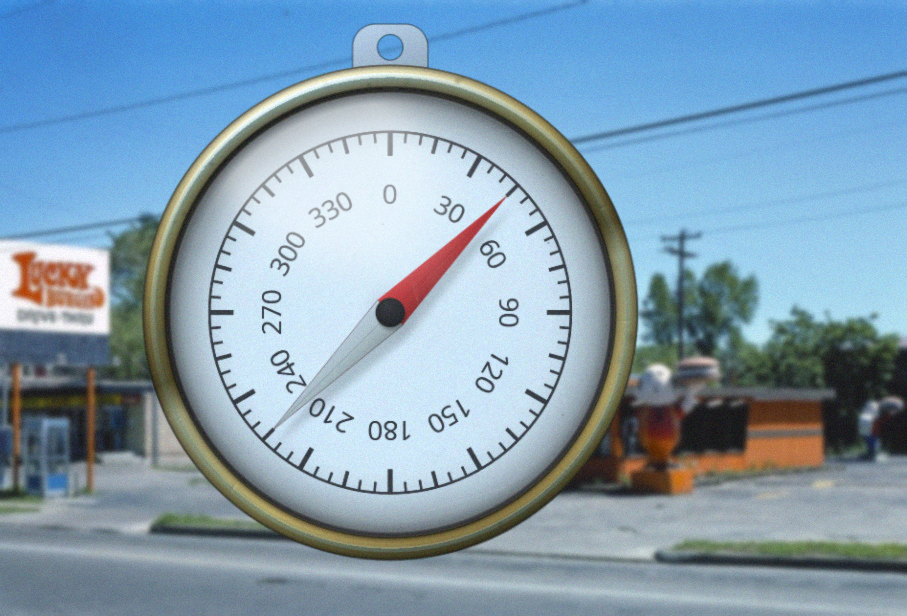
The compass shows 45 °
